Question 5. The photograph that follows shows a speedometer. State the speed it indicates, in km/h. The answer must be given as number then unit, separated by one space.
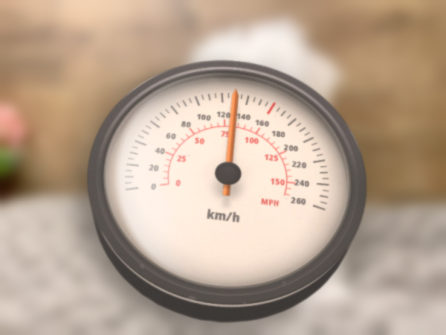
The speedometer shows 130 km/h
